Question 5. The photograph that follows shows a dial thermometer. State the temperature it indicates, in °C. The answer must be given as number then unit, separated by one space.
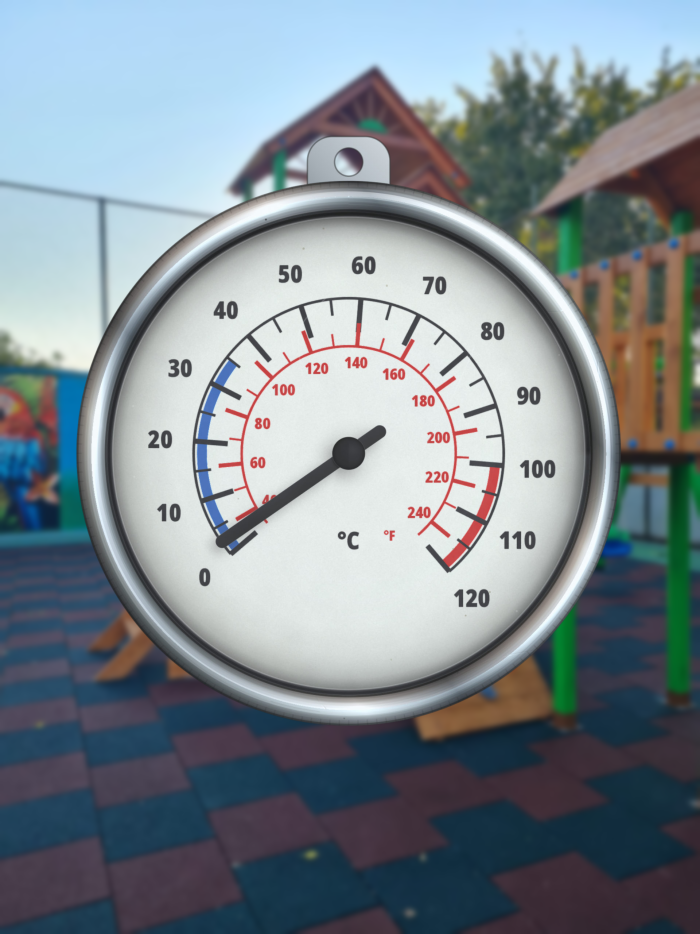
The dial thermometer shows 2.5 °C
